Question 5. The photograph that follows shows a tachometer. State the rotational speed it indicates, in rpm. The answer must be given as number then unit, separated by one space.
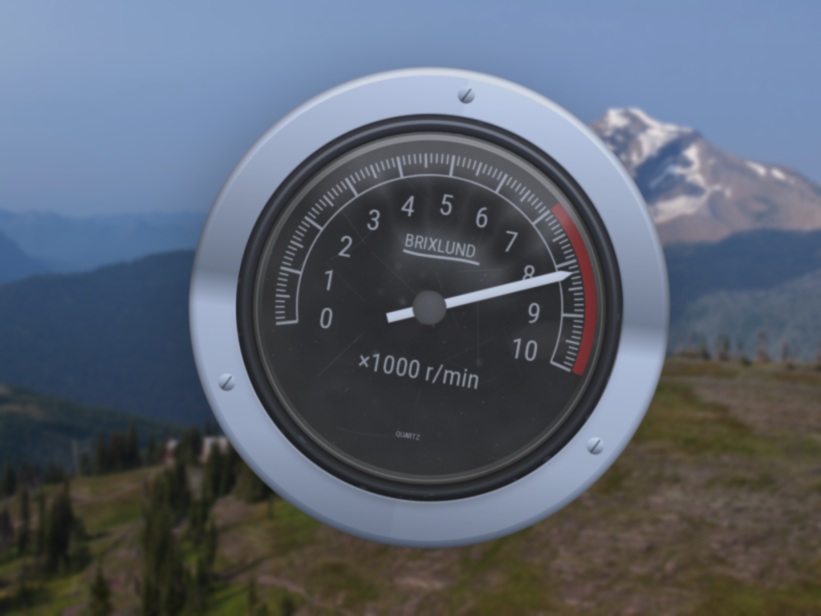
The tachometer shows 8200 rpm
